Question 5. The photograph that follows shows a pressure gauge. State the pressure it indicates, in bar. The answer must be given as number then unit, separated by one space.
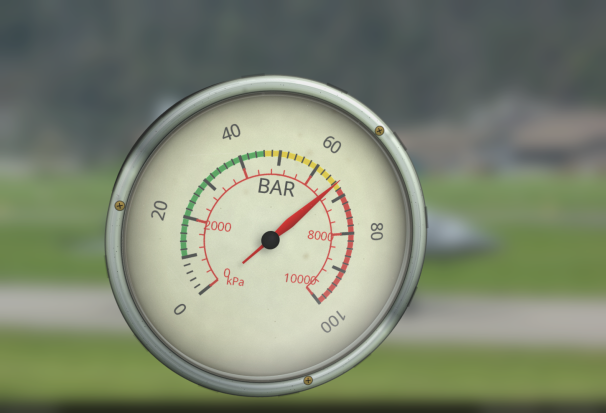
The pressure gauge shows 66 bar
